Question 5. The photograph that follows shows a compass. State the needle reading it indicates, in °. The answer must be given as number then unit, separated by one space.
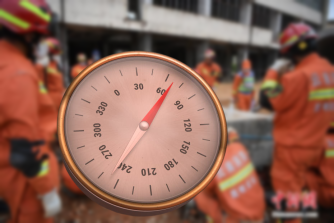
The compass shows 67.5 °
